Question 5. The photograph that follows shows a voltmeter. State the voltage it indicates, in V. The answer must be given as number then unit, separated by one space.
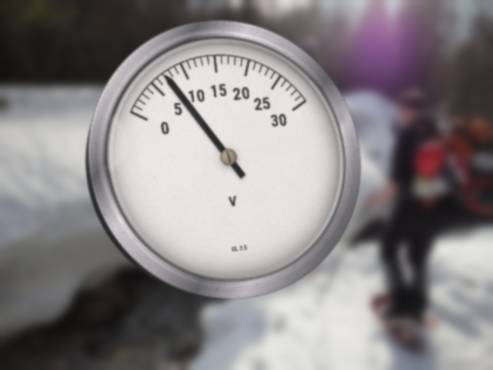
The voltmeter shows 7 V
